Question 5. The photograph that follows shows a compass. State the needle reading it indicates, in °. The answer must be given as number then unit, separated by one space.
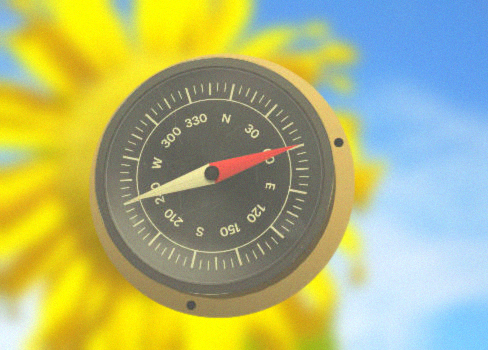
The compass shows 60 °
